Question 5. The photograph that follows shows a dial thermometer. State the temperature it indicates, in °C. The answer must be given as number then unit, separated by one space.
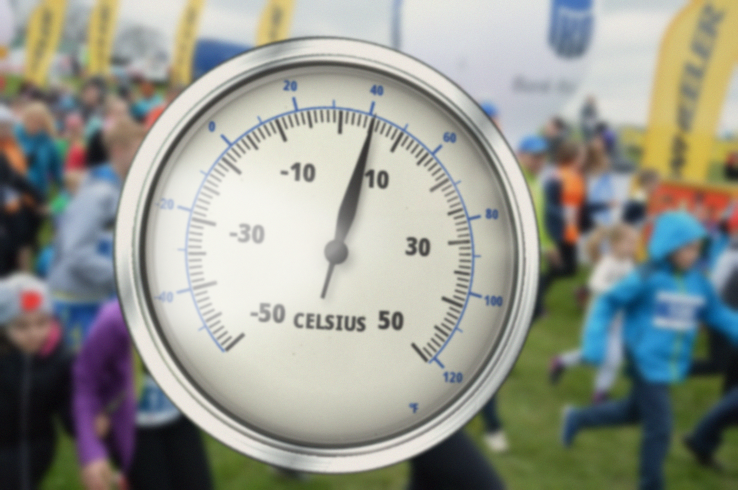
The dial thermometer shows 5 °C
